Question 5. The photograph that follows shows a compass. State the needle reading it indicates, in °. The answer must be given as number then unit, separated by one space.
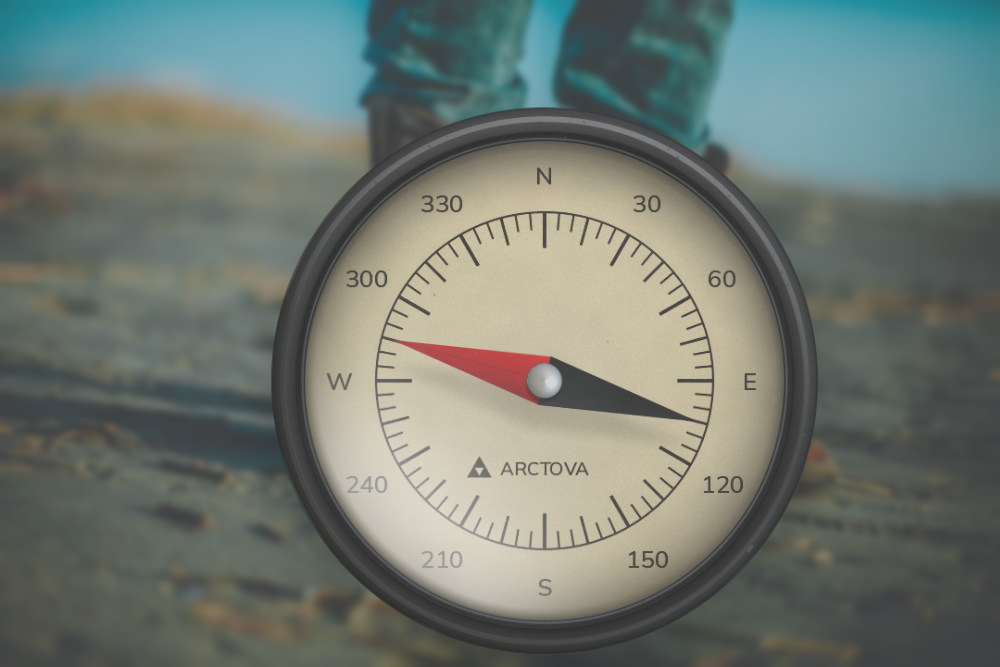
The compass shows 285 °
